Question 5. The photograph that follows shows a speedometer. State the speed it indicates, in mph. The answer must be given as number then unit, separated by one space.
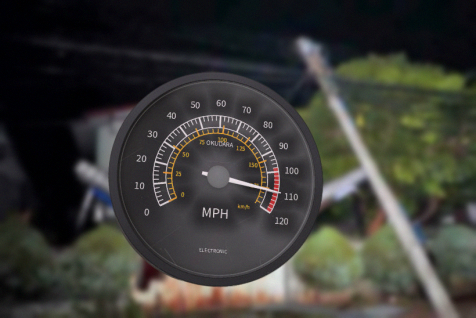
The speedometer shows 110 mph
